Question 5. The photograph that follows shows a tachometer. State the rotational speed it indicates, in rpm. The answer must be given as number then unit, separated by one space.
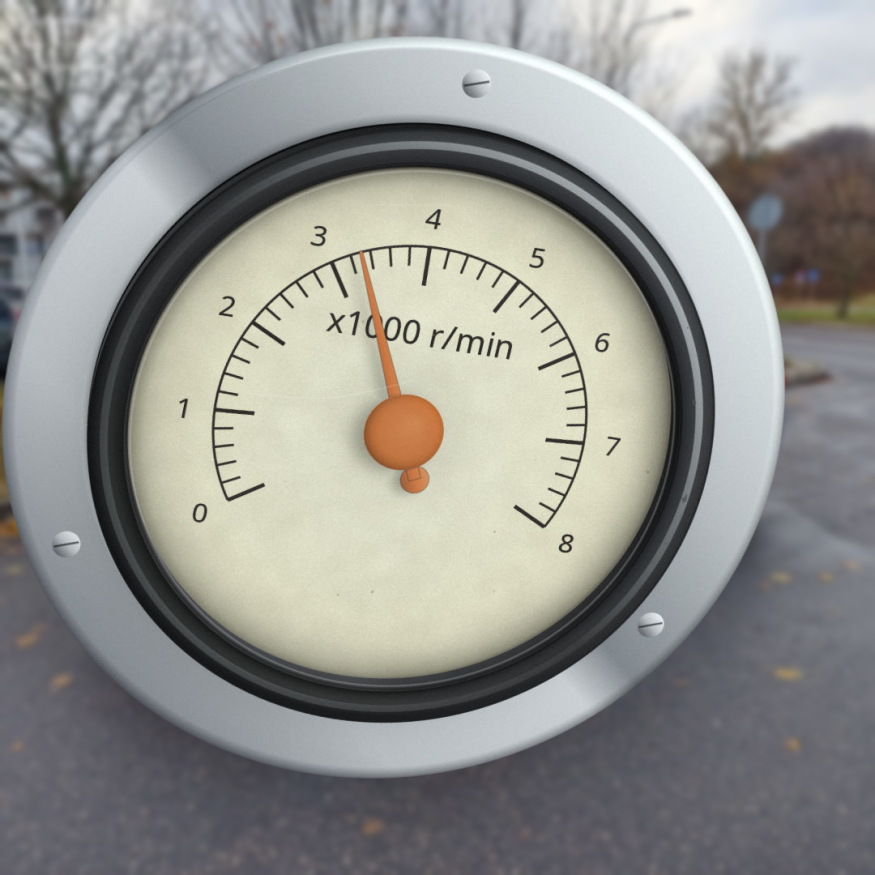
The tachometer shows 3300 rpm
